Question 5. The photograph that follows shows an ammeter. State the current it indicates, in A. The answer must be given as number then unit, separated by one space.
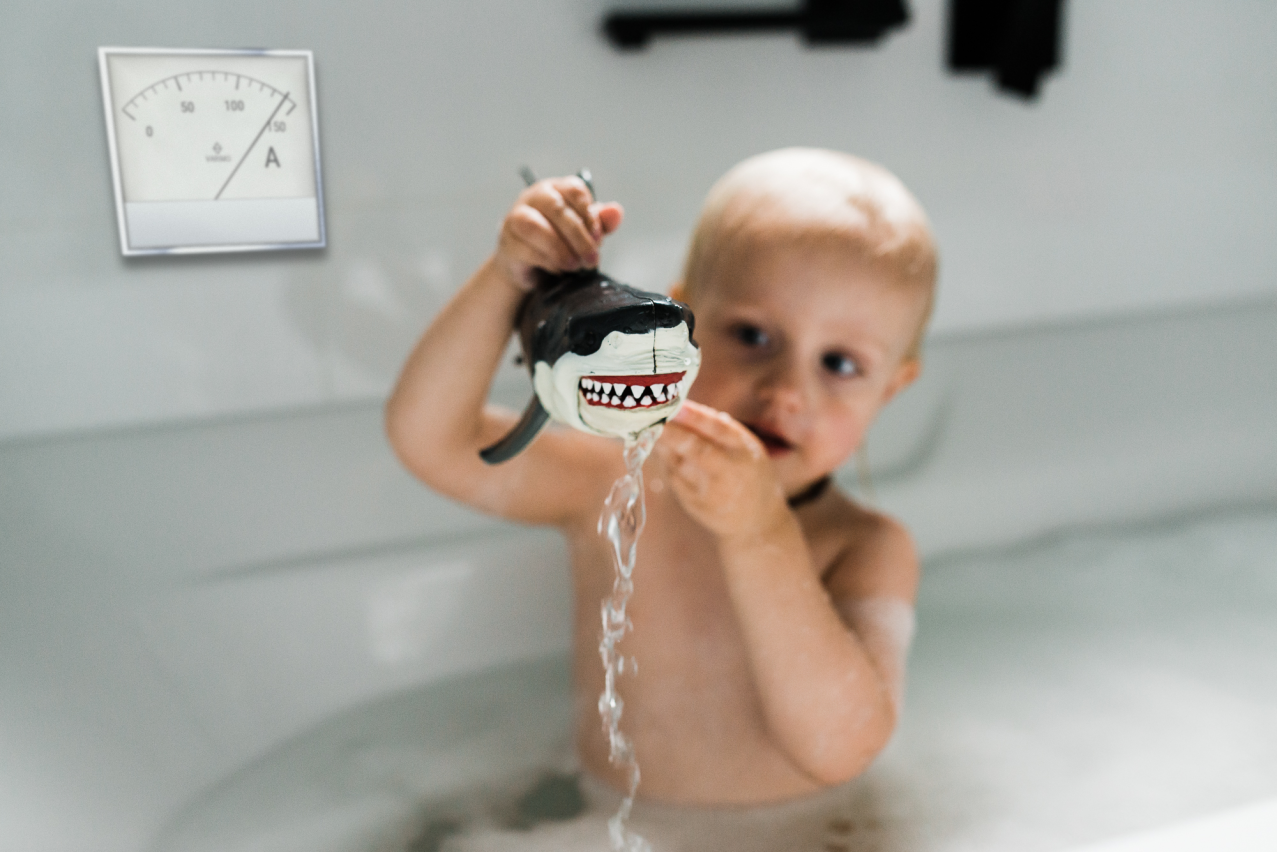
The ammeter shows 140 A
